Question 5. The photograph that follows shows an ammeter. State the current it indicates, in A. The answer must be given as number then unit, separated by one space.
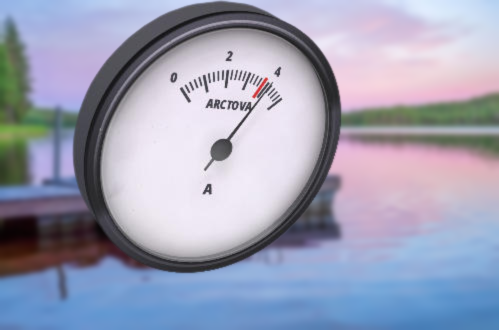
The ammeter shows 4 A
